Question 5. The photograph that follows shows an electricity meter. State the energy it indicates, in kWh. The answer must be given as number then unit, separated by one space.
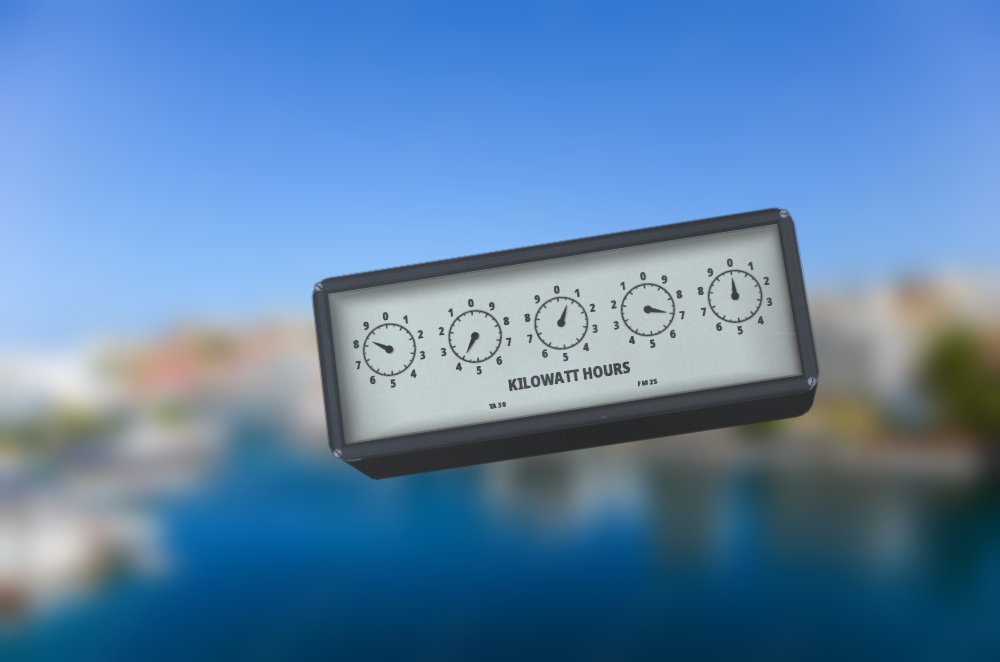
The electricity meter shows 84070 kWh
